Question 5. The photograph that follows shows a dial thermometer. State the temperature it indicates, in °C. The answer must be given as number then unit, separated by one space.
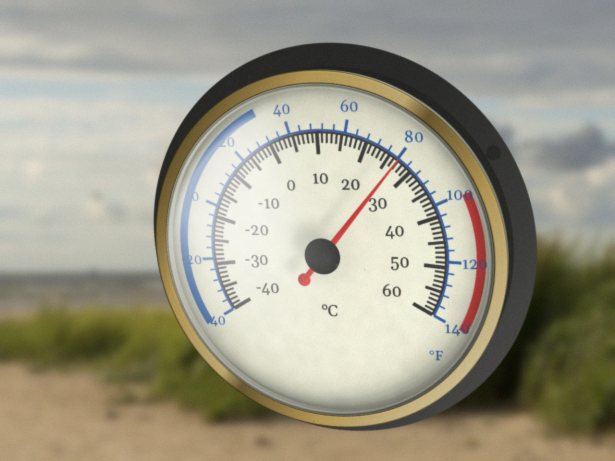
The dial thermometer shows 27 °C
